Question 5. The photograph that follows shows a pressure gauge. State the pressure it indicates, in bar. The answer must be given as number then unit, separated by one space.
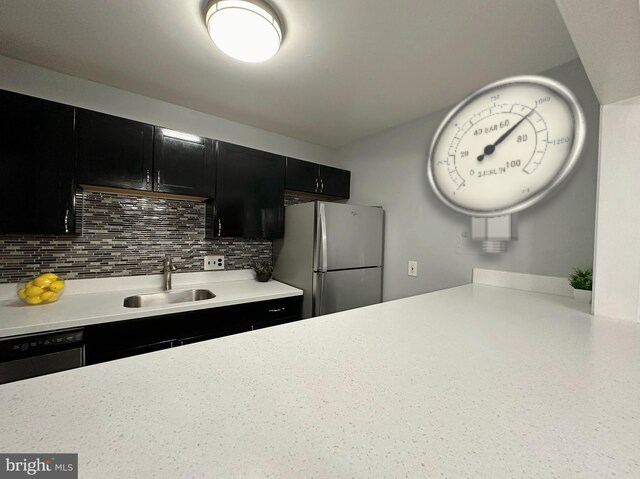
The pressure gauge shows 70 bar
